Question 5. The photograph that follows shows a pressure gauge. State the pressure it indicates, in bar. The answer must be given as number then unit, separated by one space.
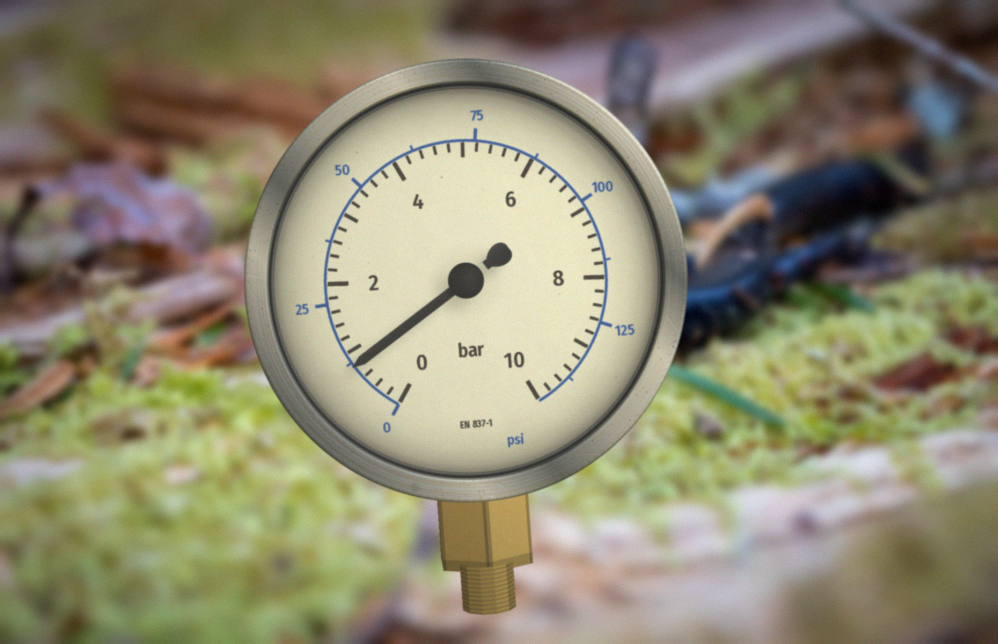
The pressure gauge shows 0.8 bar
